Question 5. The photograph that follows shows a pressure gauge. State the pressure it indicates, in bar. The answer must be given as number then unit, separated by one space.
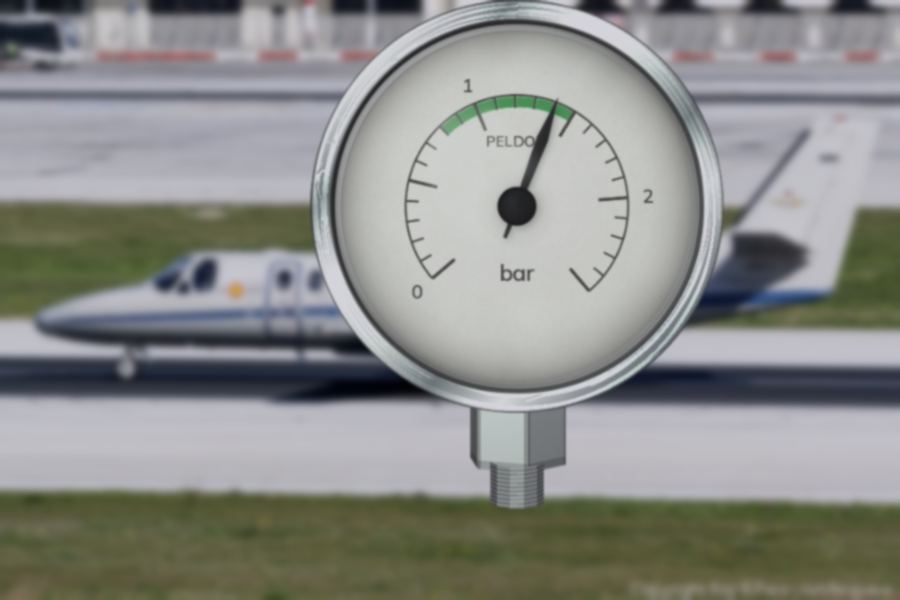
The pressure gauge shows 1.4 bar
